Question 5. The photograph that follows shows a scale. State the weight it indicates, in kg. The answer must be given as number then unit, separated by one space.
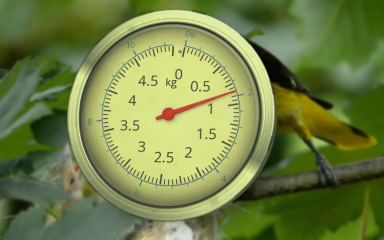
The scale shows 0.85 kg
